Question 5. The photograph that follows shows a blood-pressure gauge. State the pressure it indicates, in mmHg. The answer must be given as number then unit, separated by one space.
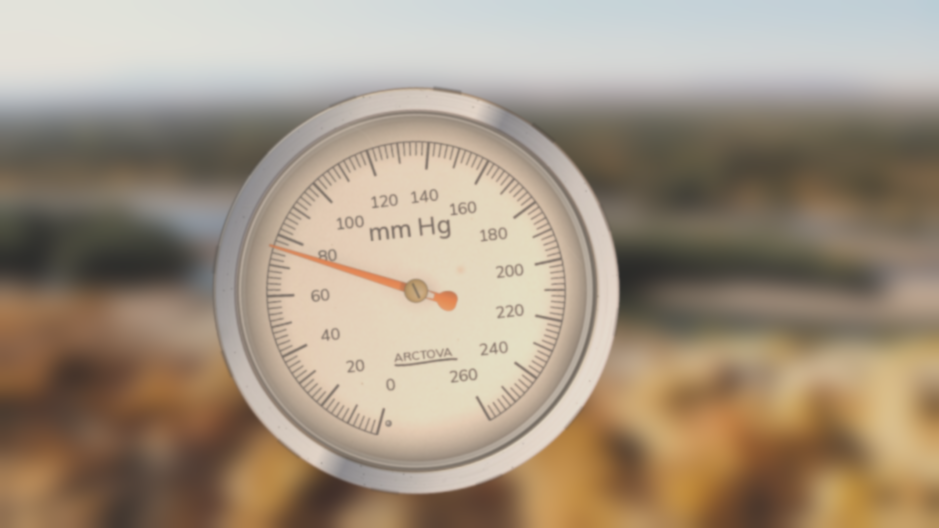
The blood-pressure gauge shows 76 mmHg
